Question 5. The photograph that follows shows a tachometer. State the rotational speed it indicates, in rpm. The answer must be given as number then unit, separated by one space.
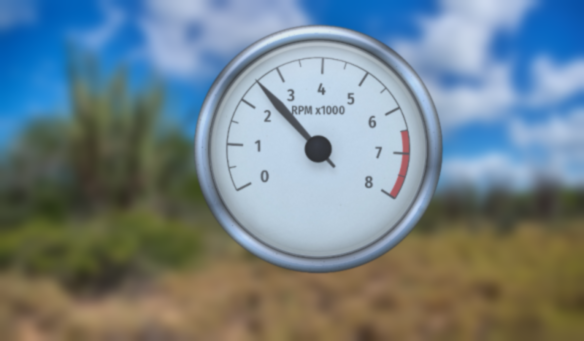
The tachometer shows 2500 rpm
